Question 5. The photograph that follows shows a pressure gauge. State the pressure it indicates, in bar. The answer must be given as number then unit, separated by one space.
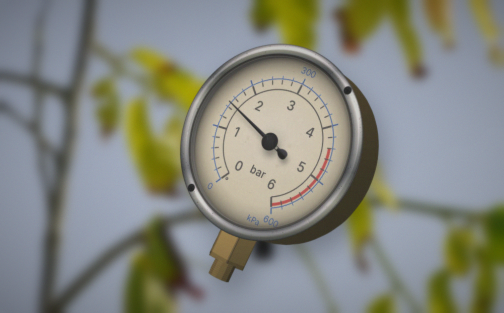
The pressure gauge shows 1.5 bar
